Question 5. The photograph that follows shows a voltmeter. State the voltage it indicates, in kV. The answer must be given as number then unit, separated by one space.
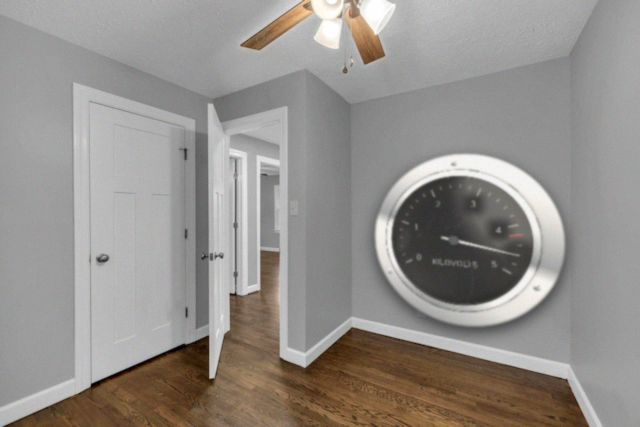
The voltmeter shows 4.6 kV
